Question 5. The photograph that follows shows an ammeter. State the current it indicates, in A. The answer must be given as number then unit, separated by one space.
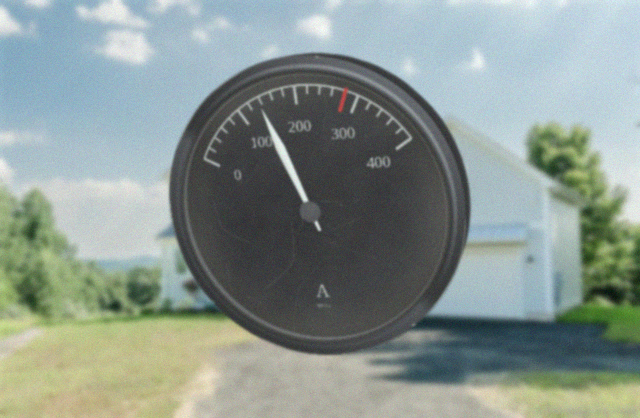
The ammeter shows 140 A
